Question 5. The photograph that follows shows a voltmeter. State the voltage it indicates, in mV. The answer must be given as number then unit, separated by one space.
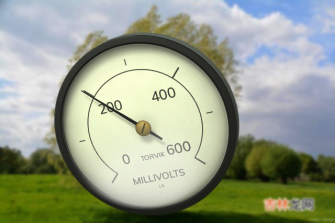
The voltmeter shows 200 mV
